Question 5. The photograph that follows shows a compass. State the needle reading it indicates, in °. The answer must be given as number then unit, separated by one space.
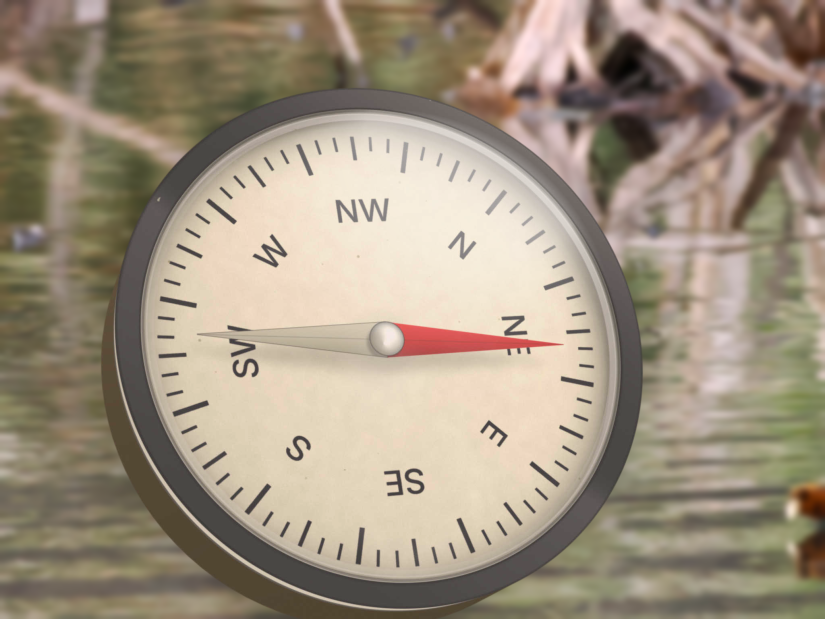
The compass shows 50 °
